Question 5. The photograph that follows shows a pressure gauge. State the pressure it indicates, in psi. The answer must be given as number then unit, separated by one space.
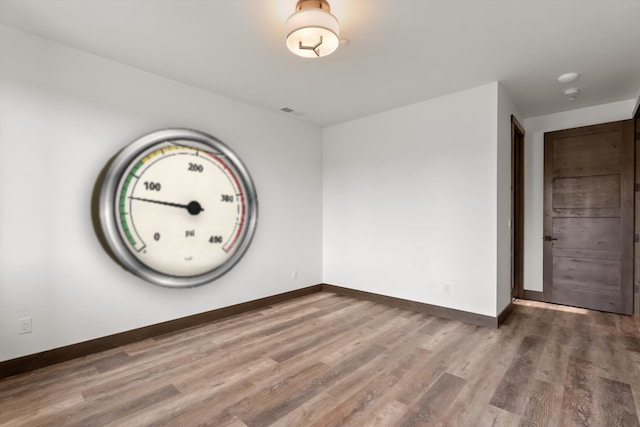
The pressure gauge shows 70 psi
